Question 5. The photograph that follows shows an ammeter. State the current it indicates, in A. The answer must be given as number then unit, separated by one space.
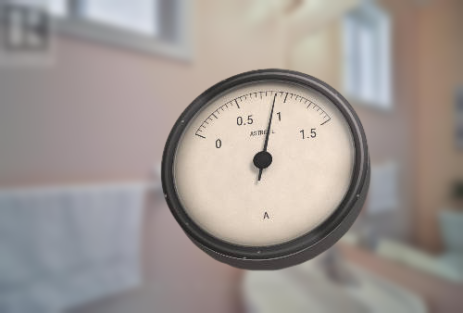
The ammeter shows 0.9 A
